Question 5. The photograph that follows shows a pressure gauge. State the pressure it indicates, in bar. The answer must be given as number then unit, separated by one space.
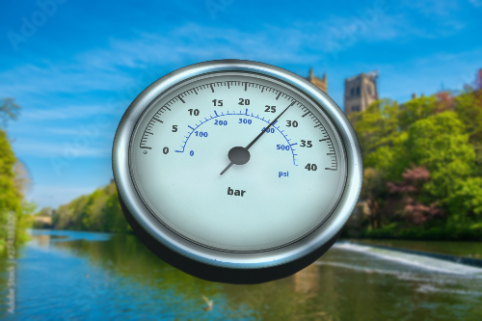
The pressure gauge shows 27.5 bar
